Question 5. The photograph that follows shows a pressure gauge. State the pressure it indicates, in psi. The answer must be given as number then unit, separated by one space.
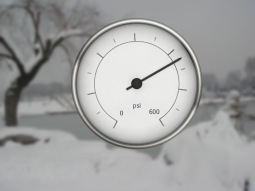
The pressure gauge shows 425 psi
